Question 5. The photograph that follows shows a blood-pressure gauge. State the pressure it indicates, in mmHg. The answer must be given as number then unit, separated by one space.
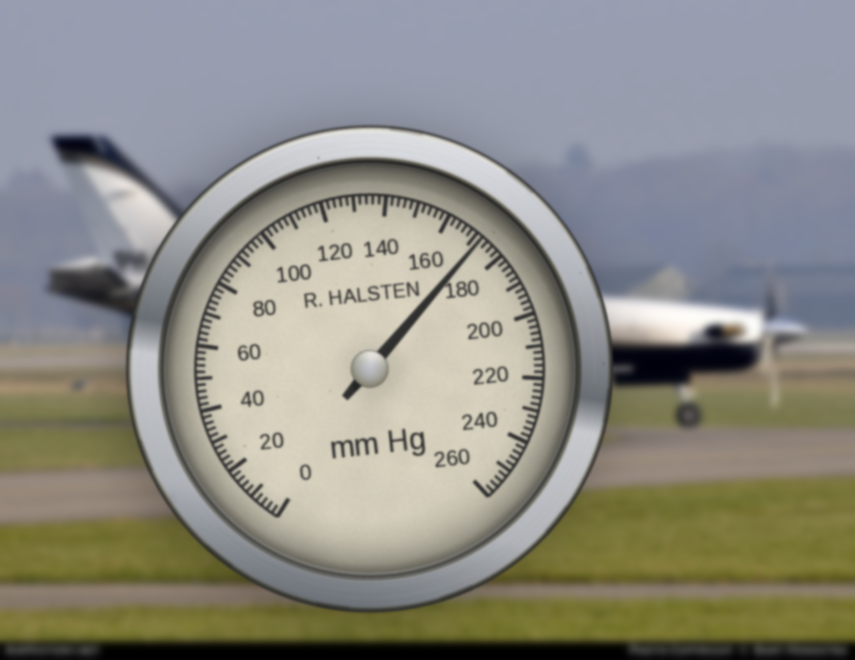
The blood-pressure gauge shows 172 mmHg
